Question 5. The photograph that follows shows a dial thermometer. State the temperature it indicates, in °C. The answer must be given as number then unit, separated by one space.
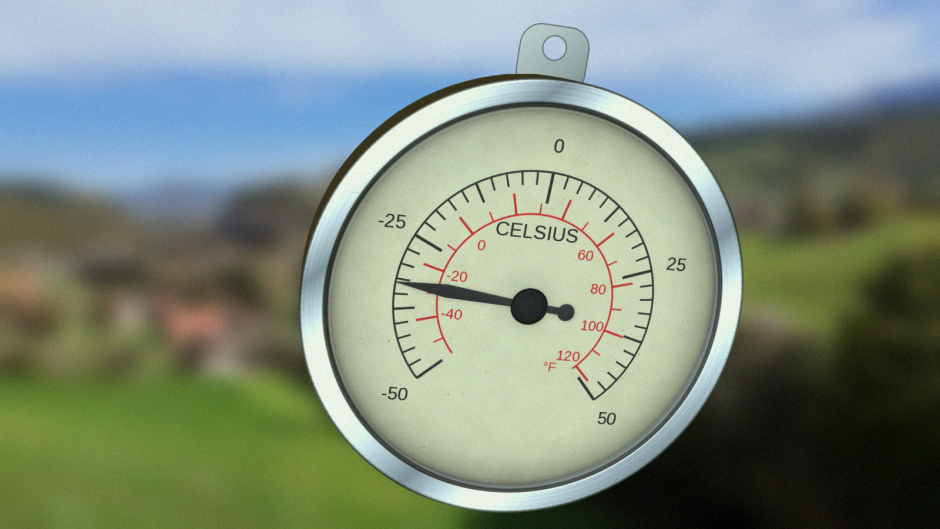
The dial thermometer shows -32.5 °C
